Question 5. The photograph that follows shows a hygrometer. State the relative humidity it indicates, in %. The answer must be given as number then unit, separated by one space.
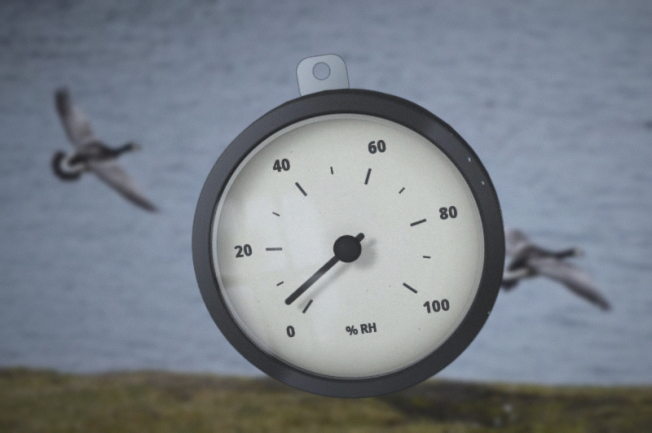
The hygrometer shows 5 %
